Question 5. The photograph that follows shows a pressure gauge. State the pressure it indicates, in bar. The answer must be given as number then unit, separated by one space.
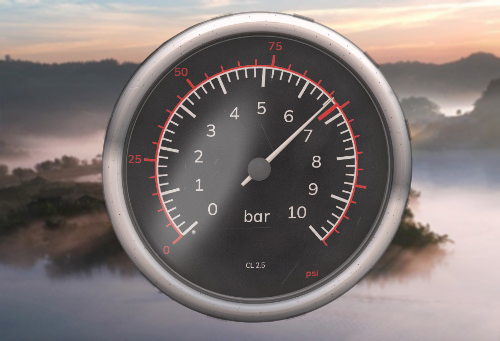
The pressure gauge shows 6.6 bar
